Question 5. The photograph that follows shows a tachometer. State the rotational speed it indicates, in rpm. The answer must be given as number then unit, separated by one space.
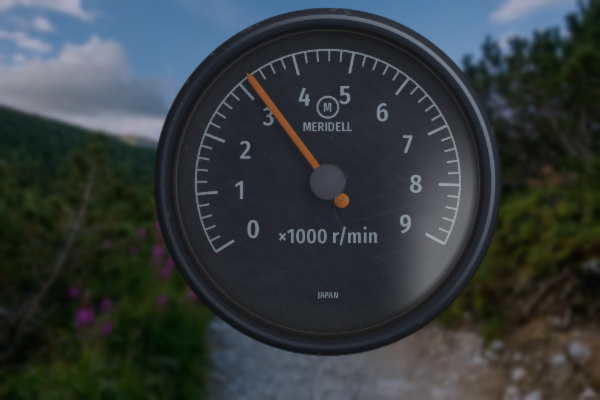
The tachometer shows 3200 rpm
